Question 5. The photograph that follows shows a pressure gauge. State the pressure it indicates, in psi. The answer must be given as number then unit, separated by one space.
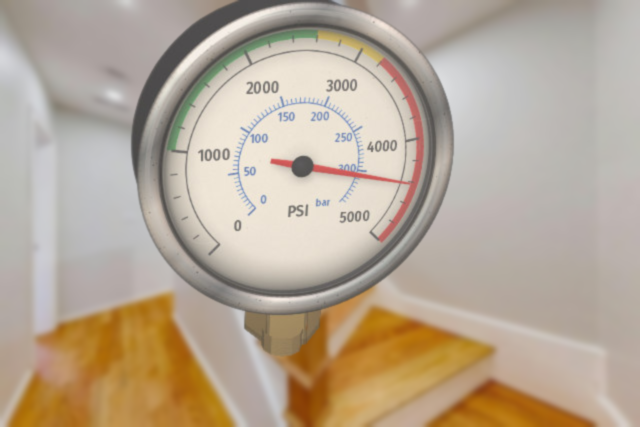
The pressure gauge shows 4400 psi
